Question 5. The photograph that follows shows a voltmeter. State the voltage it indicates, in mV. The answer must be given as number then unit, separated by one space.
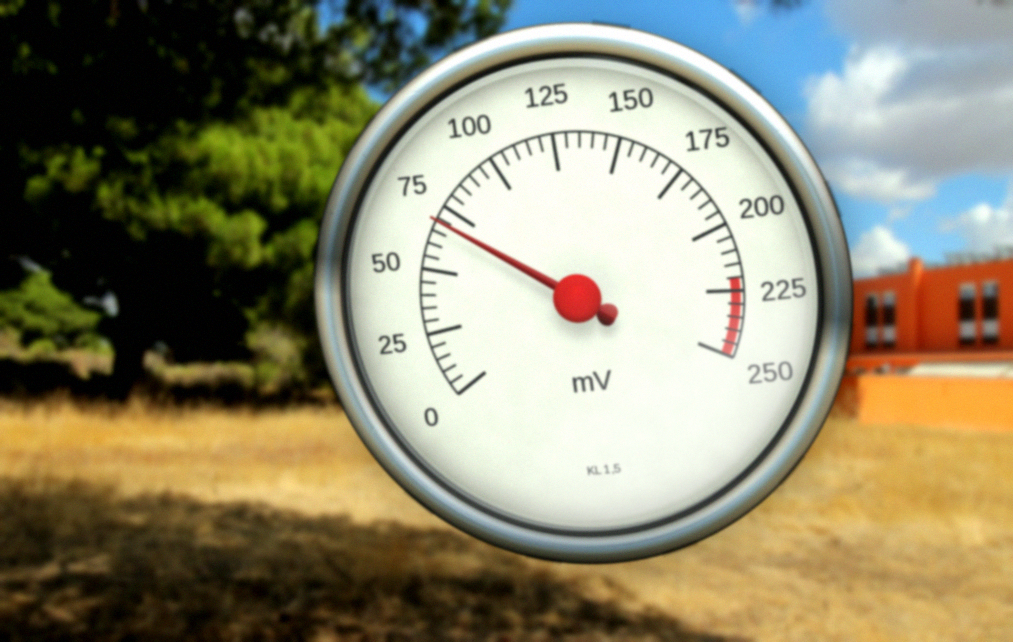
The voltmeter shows 70 mV
